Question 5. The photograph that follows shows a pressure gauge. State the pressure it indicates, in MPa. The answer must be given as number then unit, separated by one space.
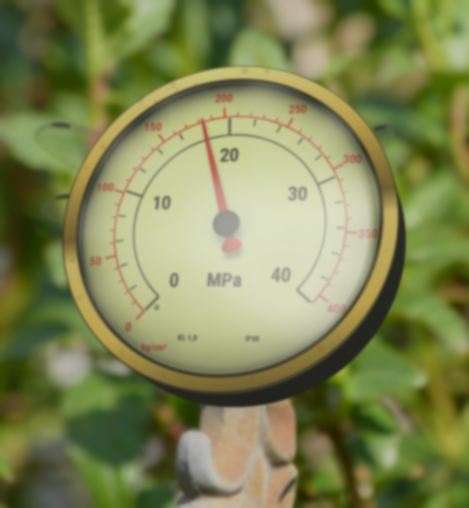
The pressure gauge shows 18 MPa
